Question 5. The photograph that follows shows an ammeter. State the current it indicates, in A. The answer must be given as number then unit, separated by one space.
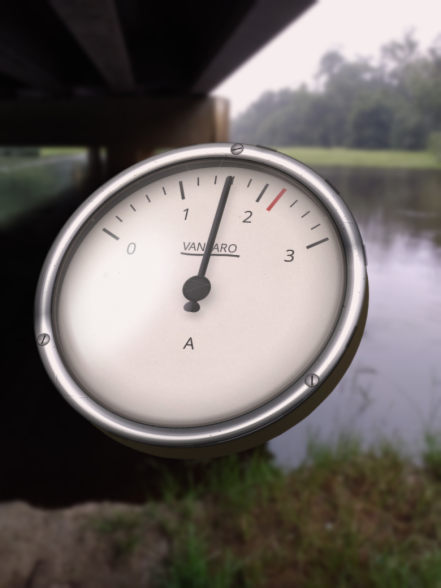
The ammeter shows 1.6 A
